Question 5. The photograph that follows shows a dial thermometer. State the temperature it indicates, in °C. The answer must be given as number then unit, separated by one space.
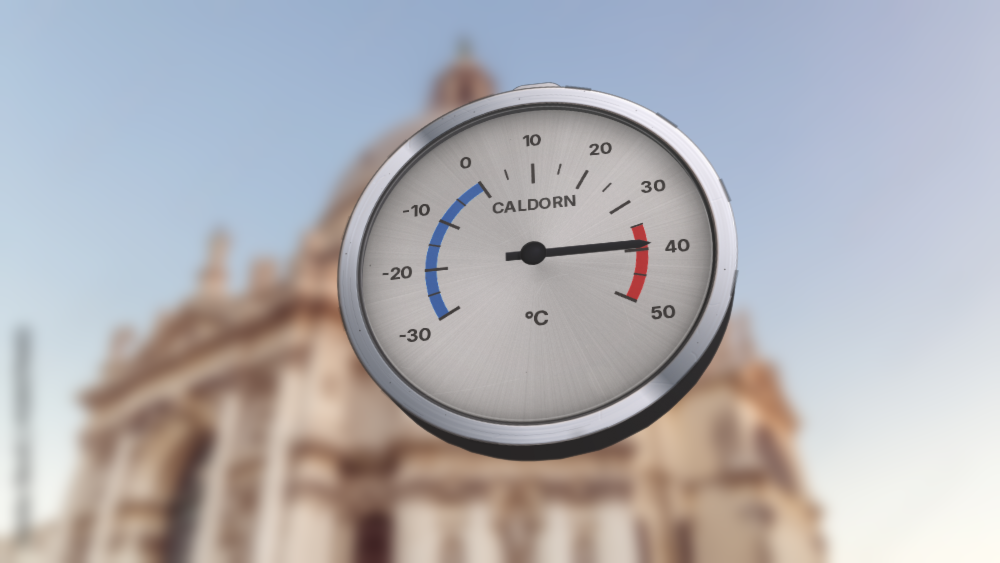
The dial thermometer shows 40 °C
